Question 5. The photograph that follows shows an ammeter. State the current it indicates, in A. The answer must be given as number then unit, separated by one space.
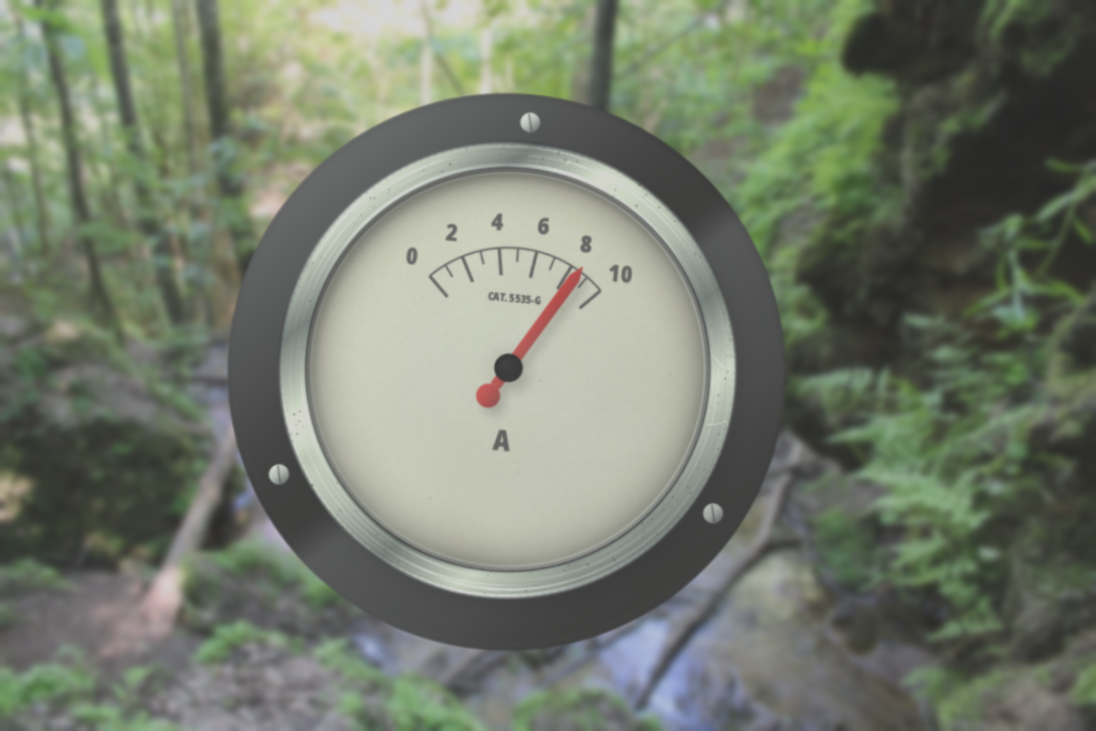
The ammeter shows 8.5 A
